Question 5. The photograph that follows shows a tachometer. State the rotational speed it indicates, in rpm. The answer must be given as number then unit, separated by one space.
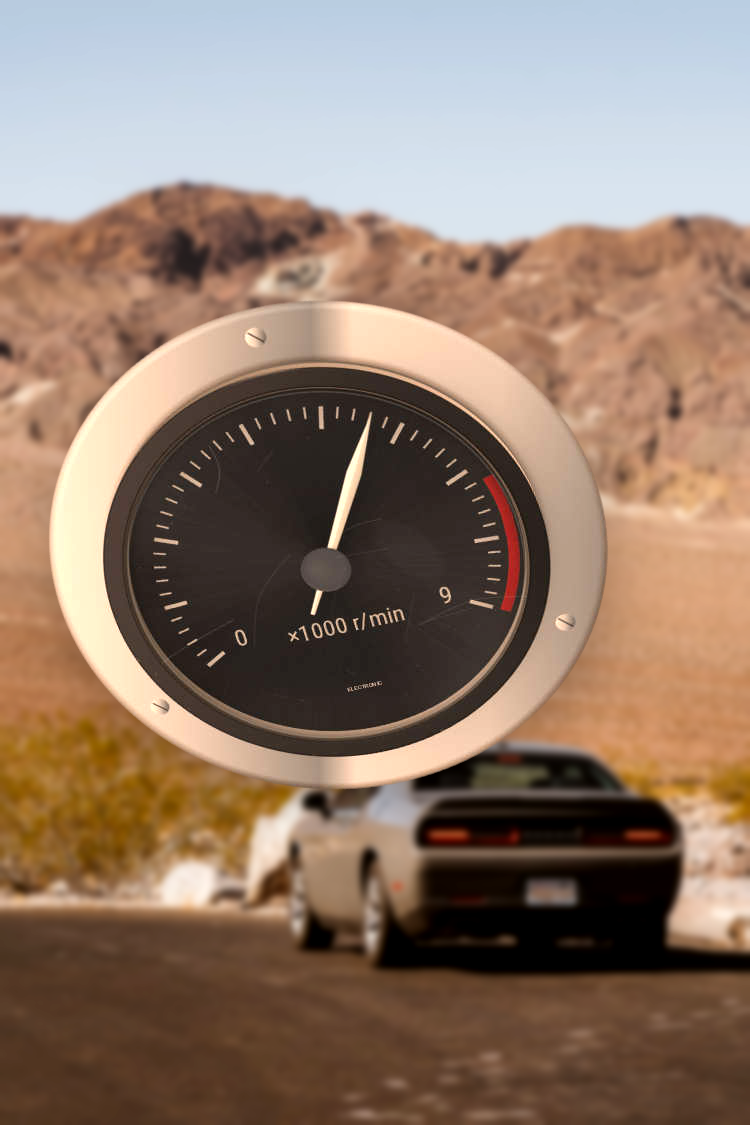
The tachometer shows 5600 rpm
